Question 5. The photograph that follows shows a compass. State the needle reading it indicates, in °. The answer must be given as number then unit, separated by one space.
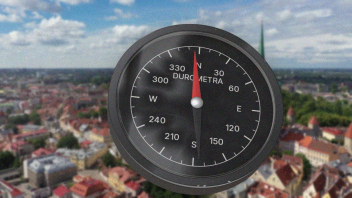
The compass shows 355 °
